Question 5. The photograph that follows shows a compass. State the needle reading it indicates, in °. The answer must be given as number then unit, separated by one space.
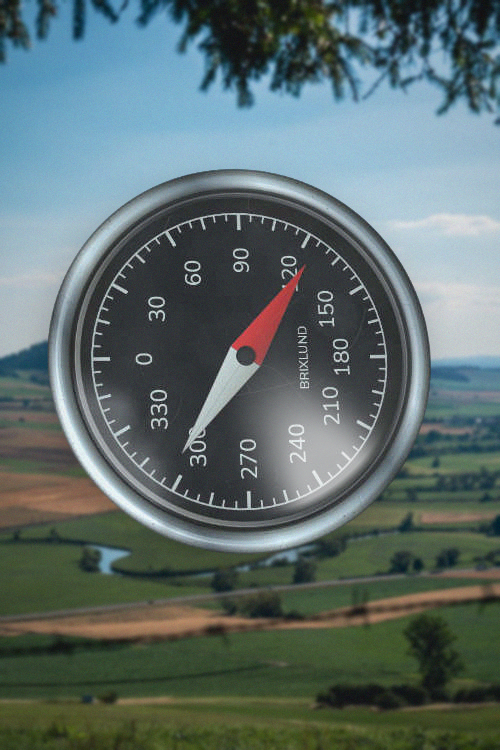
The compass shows 125 °
